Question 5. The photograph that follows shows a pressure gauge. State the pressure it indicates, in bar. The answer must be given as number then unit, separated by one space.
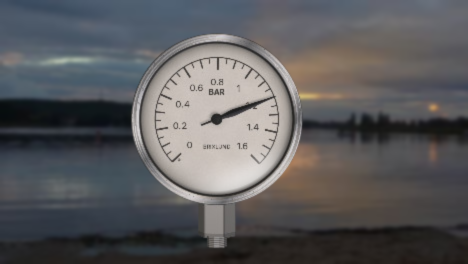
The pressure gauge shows 1.2 bar
